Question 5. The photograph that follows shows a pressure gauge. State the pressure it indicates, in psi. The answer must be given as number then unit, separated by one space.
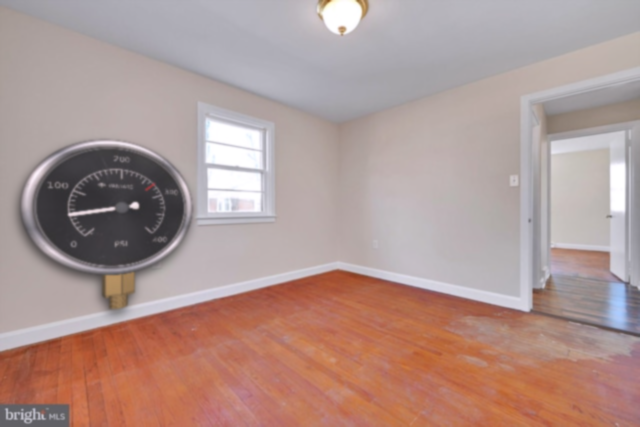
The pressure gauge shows 50 psi
